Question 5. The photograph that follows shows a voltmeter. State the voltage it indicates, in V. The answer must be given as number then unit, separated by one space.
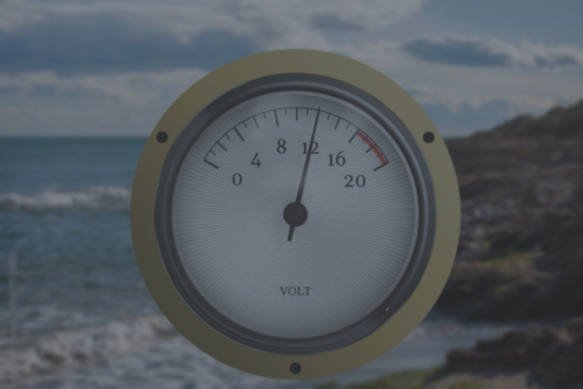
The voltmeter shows 12 V
